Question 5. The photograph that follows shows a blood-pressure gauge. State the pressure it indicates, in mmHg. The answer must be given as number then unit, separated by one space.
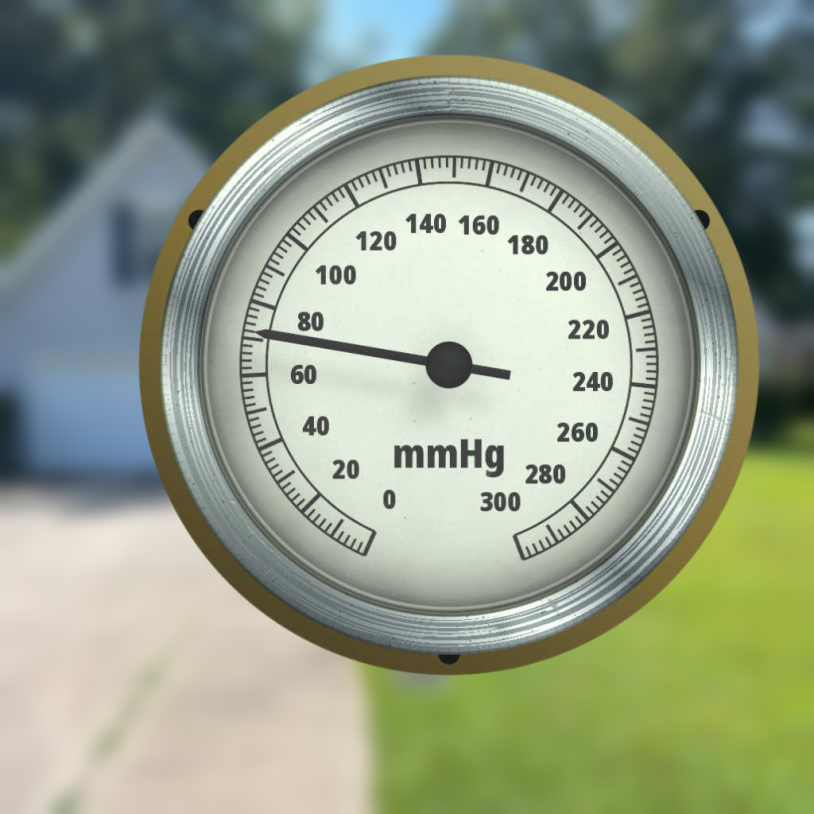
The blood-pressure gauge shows 72 mmHg
